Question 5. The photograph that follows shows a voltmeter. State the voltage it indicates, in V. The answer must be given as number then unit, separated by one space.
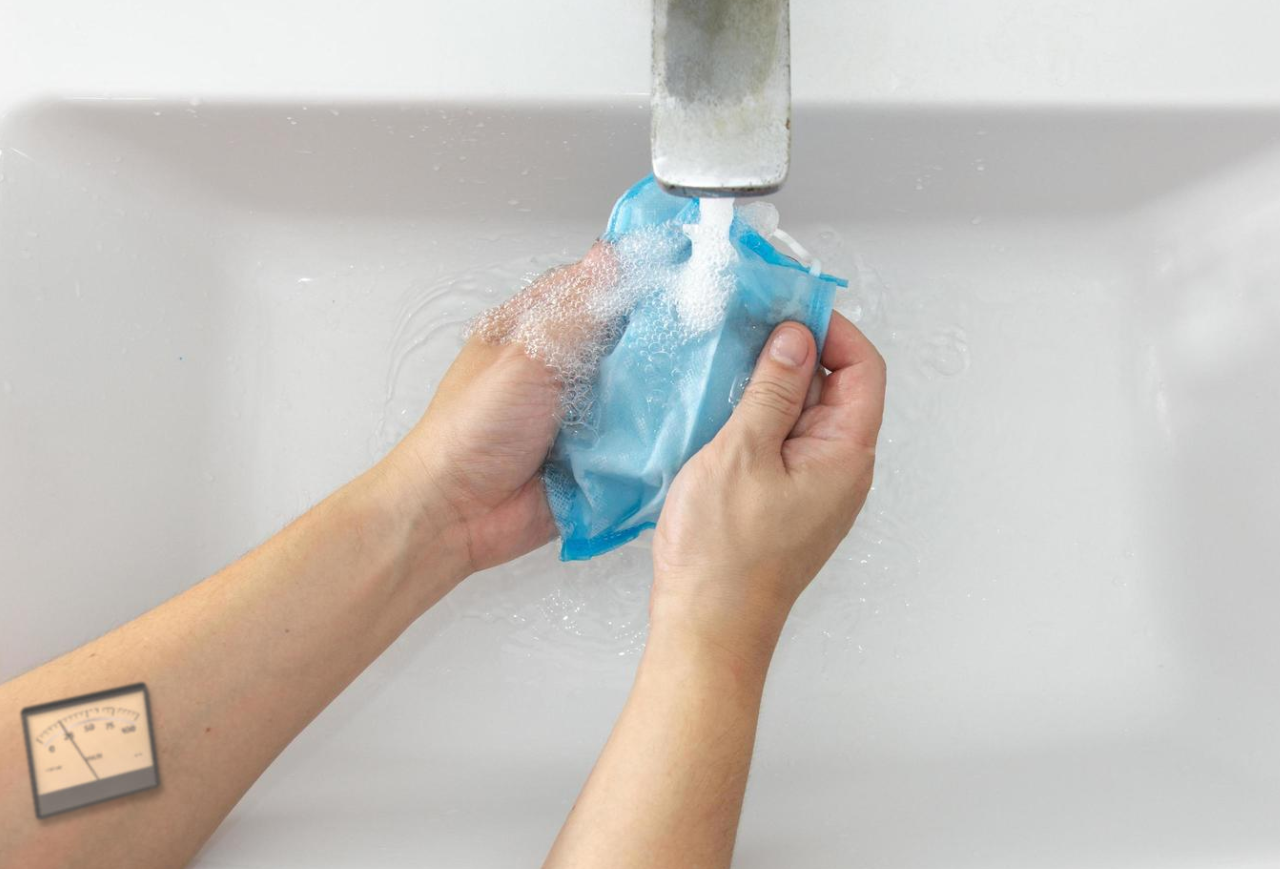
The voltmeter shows 25 V
